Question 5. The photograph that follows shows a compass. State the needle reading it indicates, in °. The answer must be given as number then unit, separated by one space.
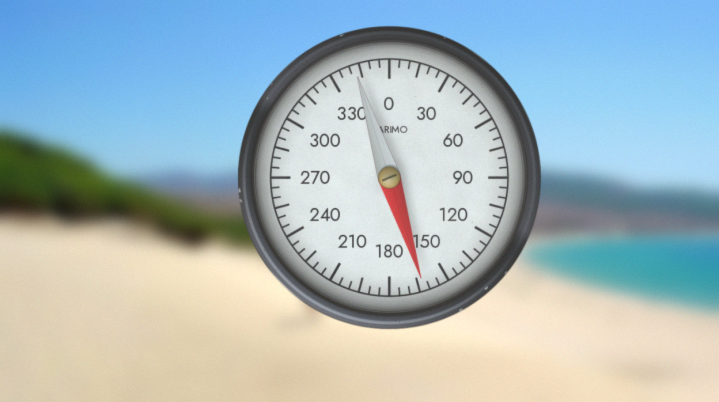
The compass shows 162.5 °
